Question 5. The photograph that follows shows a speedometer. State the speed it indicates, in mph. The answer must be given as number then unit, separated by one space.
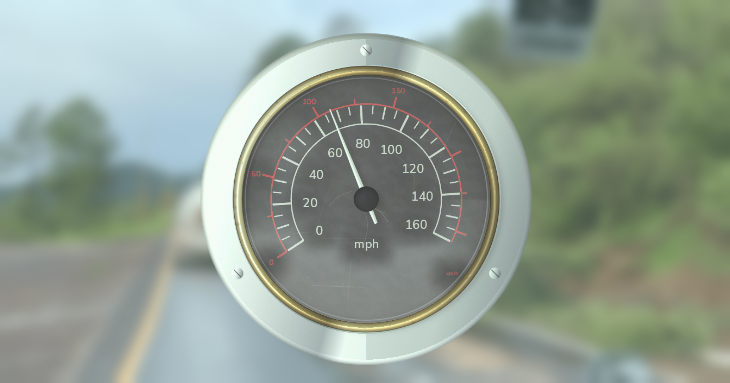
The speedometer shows 67.5 mph
